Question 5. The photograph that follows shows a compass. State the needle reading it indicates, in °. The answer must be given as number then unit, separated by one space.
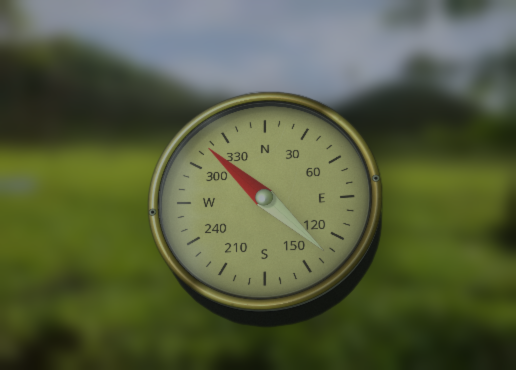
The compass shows 315 °
